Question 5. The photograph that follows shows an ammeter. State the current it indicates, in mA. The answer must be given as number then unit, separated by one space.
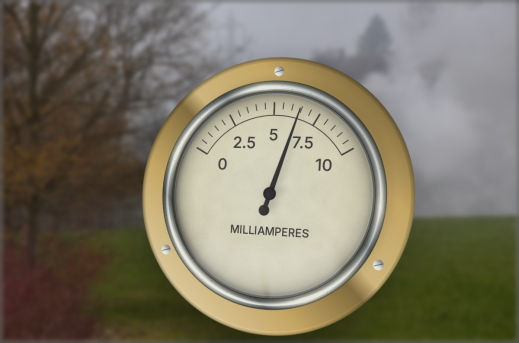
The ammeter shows 6.5 mA
